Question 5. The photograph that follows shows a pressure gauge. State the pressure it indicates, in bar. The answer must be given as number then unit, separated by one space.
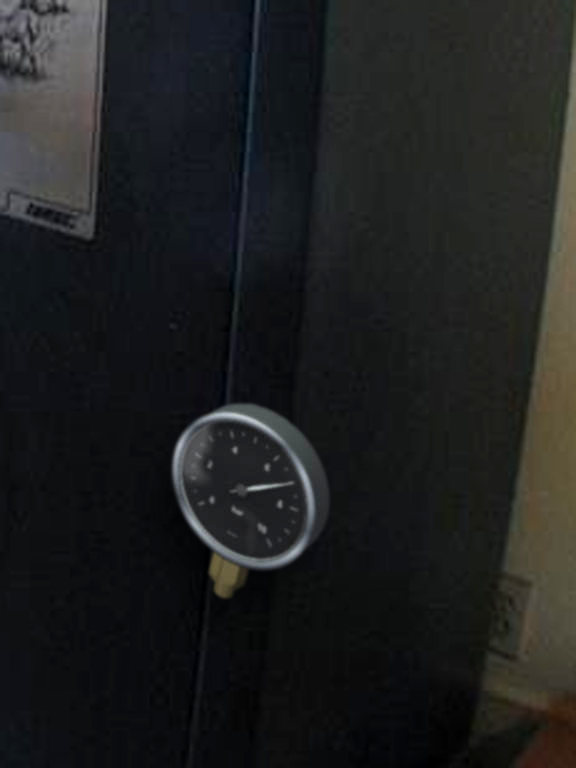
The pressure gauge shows 7 bar
